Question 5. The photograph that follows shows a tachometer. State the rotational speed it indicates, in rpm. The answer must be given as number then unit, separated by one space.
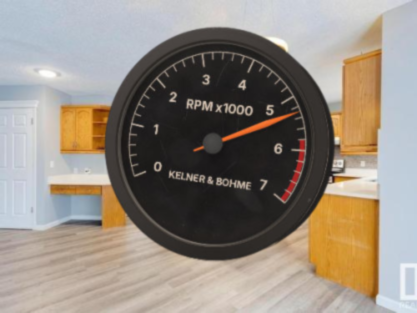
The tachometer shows 5300 rpm
